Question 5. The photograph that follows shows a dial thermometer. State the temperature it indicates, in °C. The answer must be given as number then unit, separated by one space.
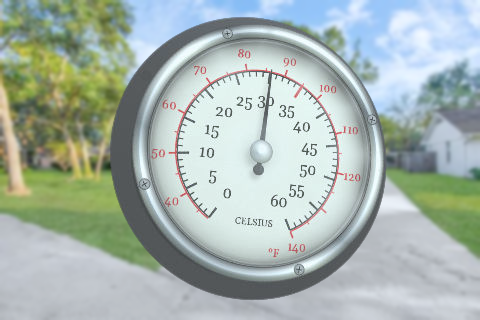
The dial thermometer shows 30 °C
